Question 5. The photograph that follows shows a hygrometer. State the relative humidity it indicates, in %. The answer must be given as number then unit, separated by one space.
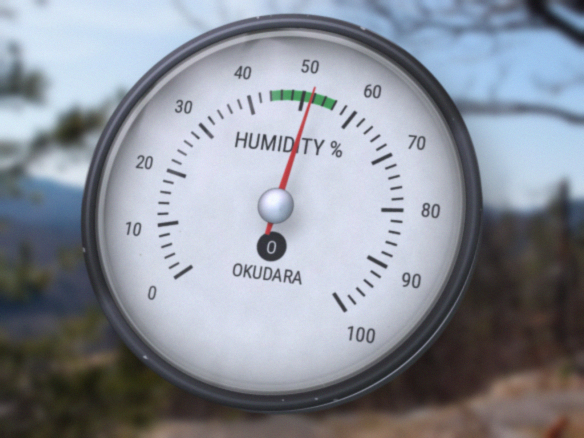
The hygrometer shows 52 %
